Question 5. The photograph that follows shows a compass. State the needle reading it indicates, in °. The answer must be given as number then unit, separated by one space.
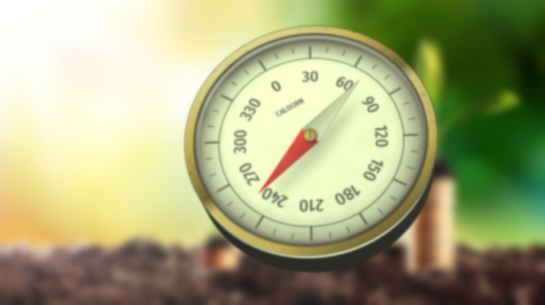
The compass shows 250 °
